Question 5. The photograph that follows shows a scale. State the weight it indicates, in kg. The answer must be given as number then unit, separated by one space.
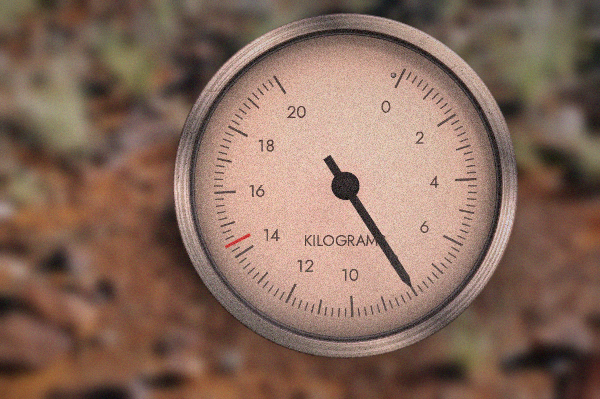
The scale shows 8 kg
